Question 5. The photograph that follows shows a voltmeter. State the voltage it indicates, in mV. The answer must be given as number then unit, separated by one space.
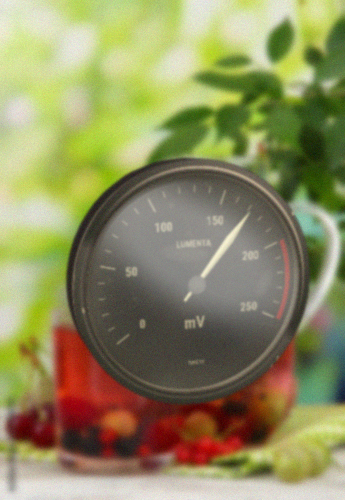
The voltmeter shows 170 mV
